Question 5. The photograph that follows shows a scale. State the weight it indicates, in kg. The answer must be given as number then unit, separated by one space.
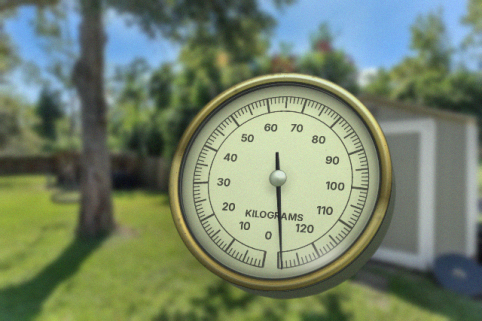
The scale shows 129 kg
